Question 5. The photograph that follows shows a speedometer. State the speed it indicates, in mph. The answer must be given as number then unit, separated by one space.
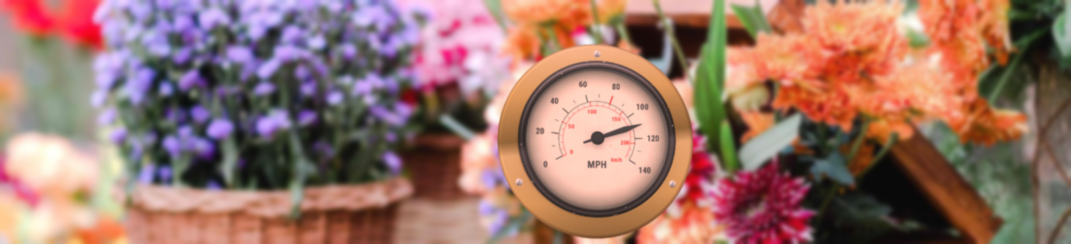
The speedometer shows 110 mph
